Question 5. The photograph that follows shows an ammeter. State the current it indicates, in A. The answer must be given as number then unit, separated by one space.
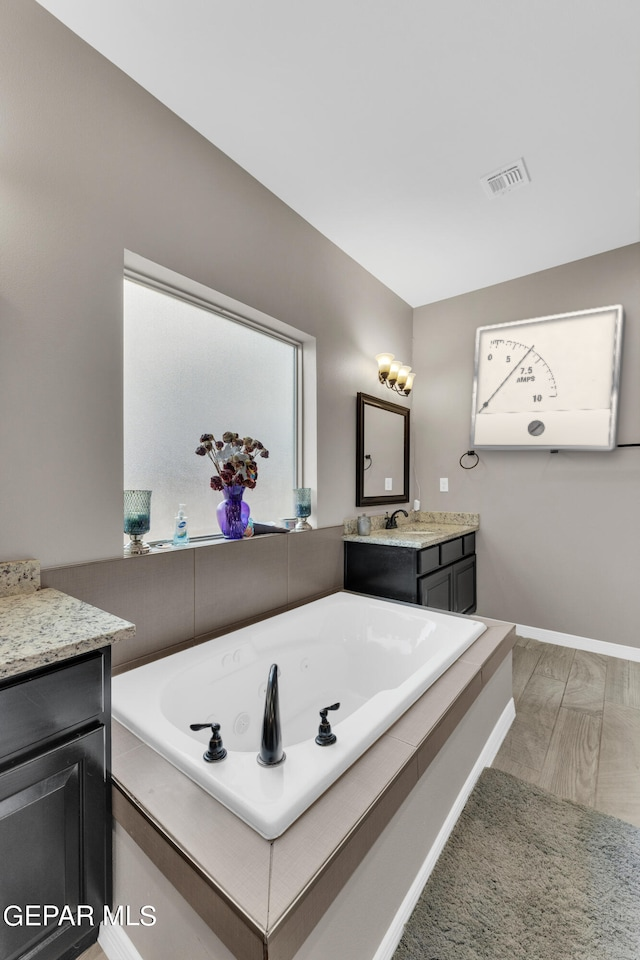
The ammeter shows 6.5 A
